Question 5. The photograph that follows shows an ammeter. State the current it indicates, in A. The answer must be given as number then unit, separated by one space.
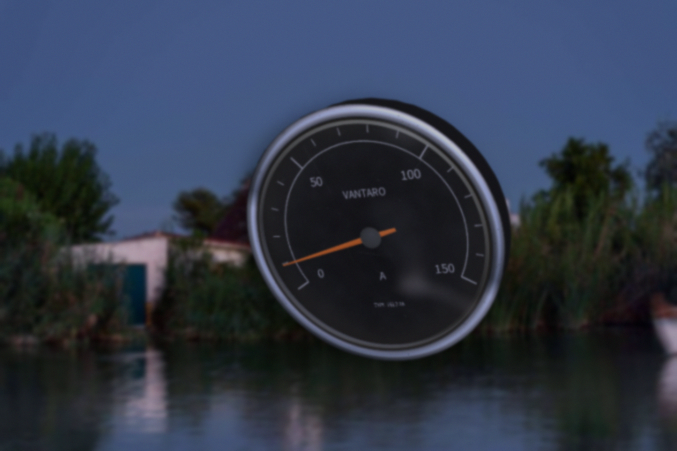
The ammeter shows 10 A
